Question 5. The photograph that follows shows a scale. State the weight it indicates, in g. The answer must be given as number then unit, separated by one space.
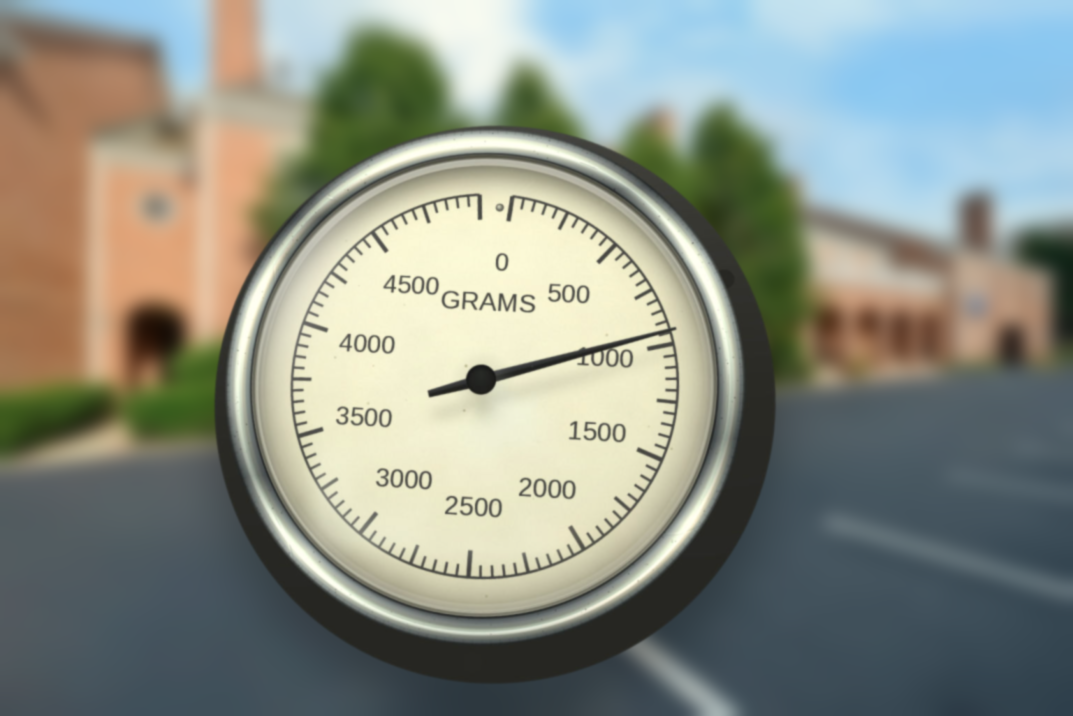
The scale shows 950 g
